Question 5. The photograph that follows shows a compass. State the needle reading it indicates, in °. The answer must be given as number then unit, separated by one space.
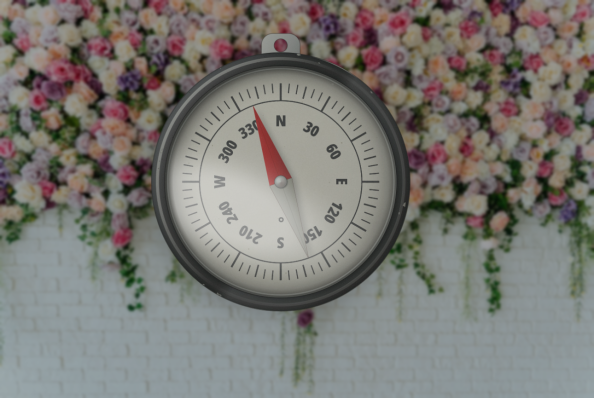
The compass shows 340 °
